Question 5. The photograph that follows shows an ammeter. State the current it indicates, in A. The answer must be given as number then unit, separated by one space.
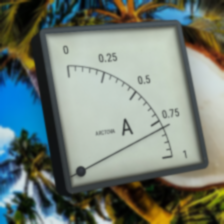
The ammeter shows 0.8 A
